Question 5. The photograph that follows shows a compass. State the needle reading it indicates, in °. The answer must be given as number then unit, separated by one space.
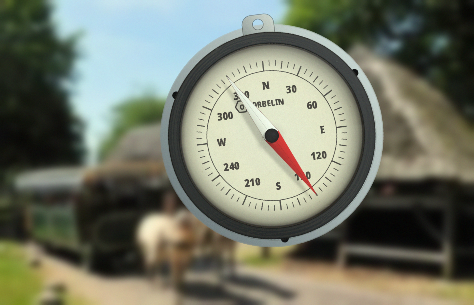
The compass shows 150 °
